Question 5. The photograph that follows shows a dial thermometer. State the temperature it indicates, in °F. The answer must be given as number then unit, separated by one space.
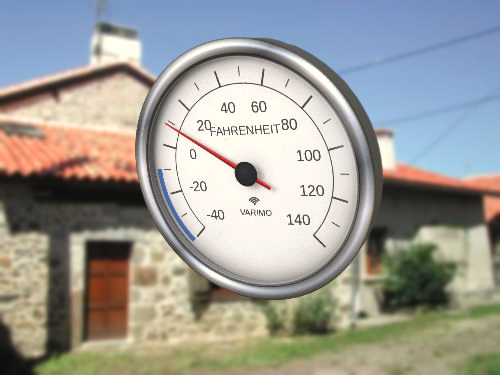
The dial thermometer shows 10 °F
